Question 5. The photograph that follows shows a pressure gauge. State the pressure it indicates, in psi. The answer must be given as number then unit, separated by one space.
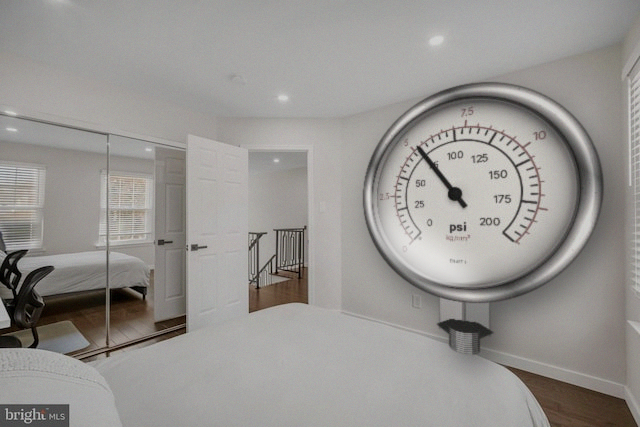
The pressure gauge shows 75 psi
